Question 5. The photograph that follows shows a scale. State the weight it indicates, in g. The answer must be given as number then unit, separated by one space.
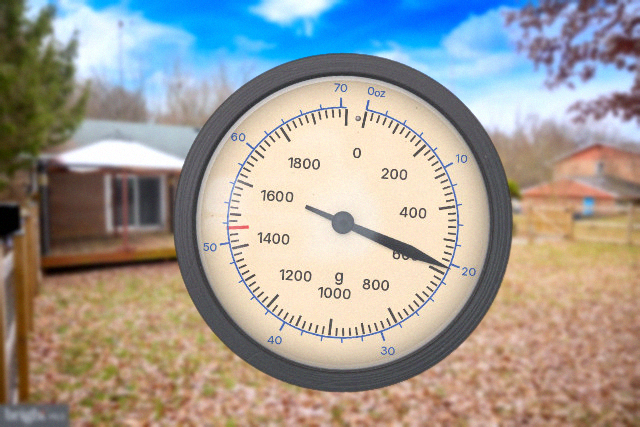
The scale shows 580 g
